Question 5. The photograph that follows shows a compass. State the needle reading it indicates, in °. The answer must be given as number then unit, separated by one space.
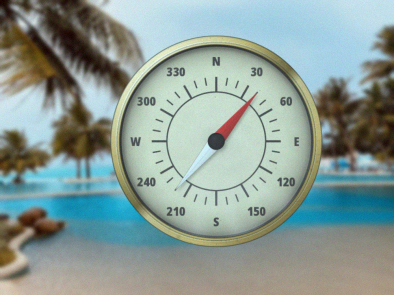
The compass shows 40 °
